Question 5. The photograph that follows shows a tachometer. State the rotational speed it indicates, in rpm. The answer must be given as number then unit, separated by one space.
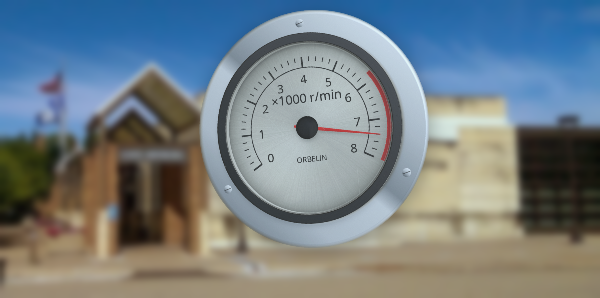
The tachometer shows 7400 rpm
